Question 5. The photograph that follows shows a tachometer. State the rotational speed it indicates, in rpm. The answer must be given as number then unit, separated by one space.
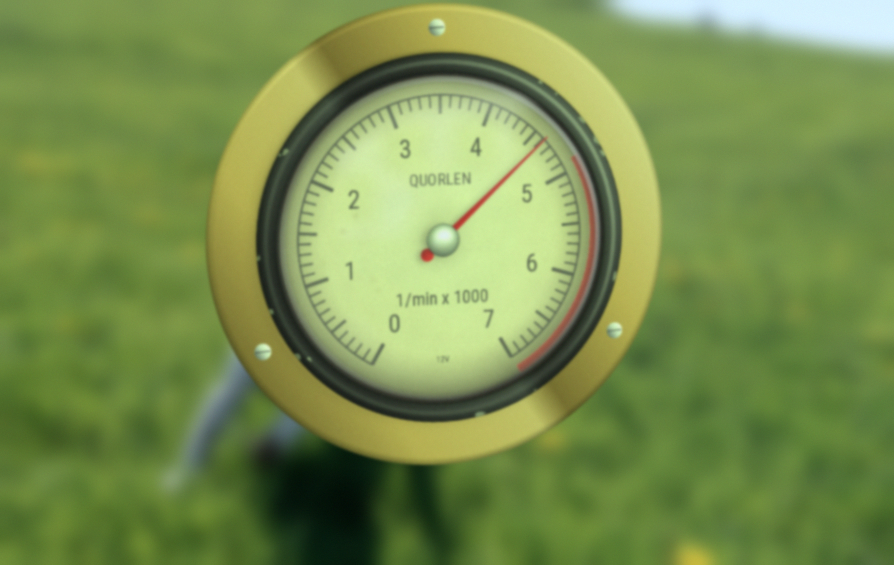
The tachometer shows 4600 rpm
